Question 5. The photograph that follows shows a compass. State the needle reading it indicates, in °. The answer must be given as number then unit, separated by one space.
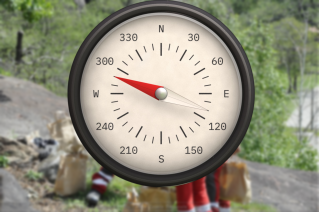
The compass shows 290 °
